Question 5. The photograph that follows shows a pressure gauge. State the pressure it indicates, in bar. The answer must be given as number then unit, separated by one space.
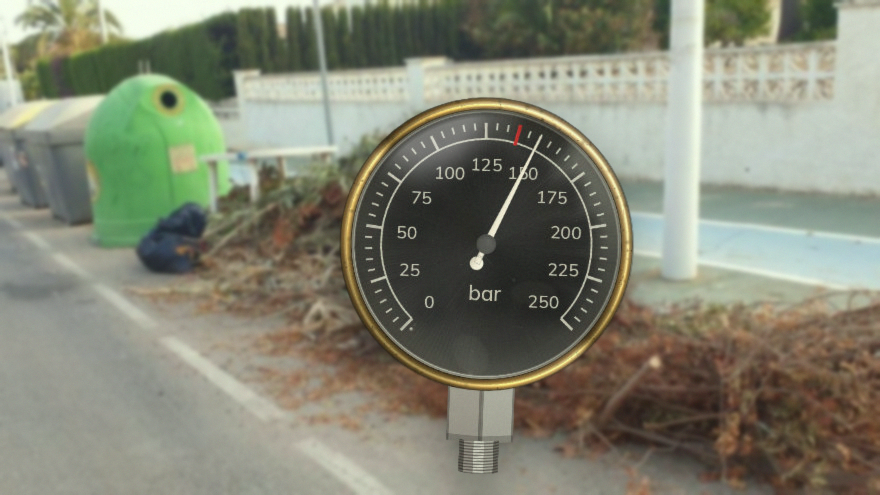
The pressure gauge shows 150 bar
